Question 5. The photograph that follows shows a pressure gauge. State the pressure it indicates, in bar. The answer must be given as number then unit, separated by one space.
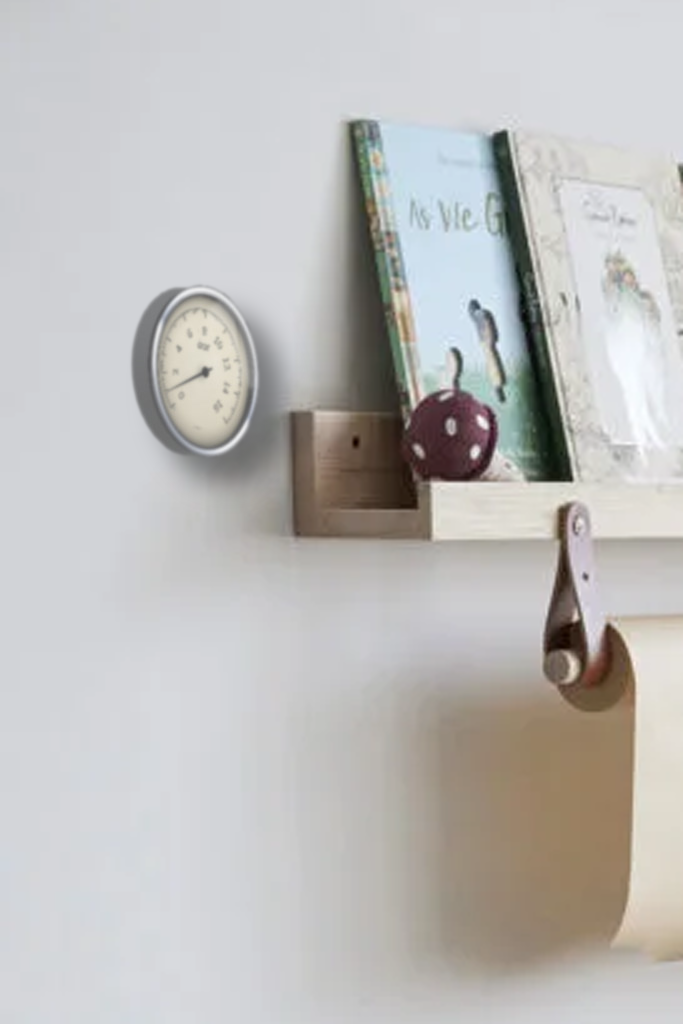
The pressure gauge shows 1 bar
